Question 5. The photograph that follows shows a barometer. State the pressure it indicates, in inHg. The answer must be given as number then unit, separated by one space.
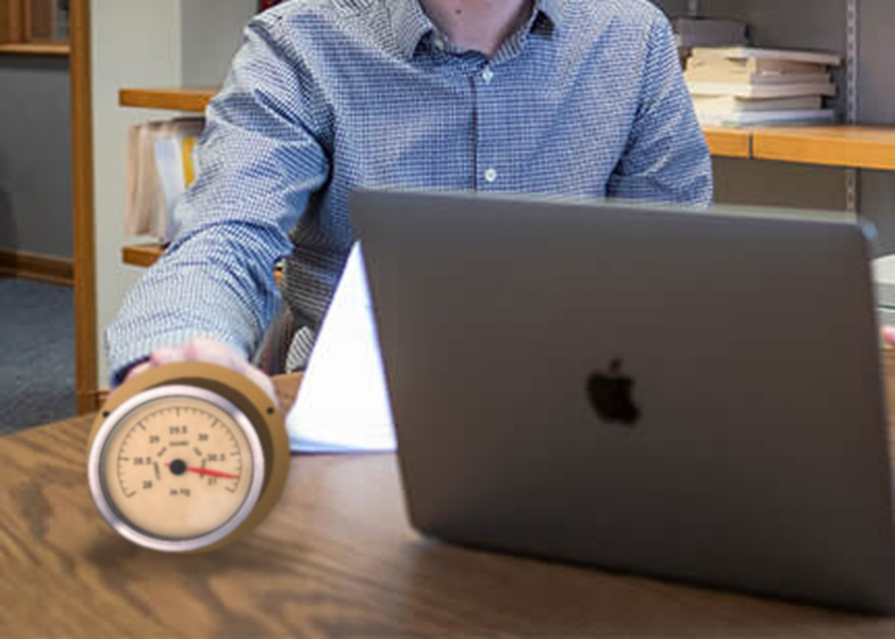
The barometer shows 30.8 inHg
